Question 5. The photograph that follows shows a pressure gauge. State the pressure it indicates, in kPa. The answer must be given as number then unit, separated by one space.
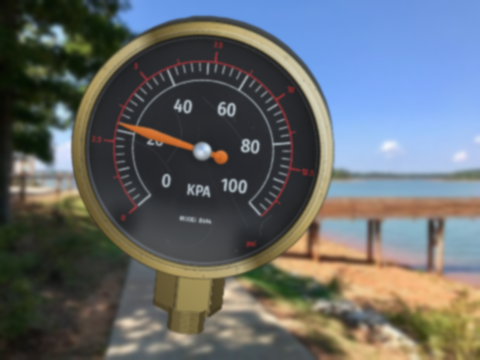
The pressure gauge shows 22 kPa
